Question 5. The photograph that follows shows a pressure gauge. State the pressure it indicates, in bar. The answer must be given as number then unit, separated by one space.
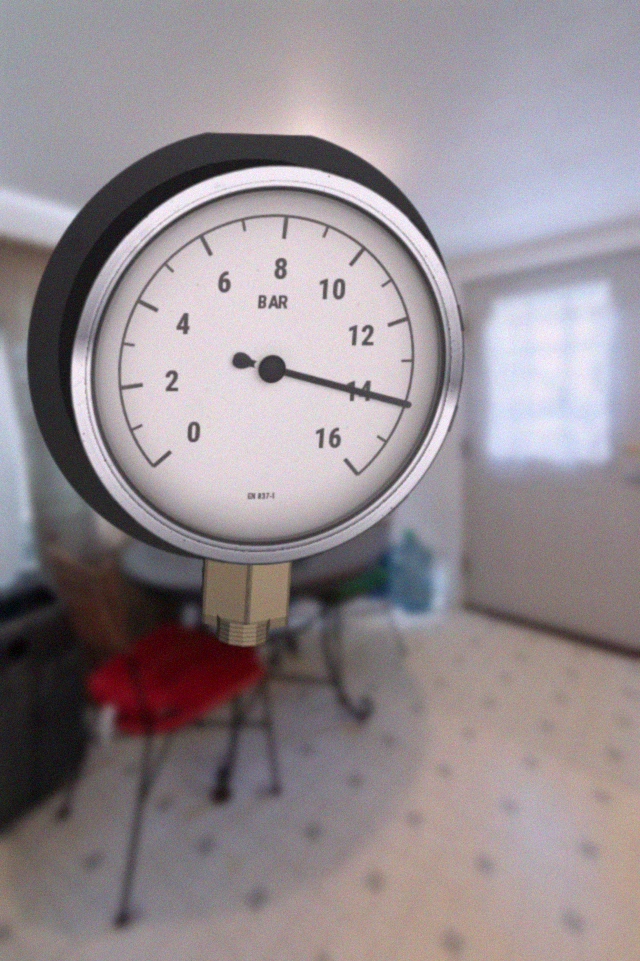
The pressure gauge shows 14 bar
